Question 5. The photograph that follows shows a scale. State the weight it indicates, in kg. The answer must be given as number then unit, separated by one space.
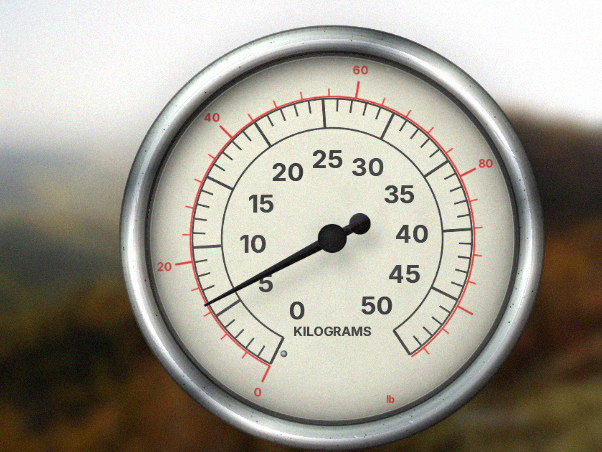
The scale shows 6 kg
